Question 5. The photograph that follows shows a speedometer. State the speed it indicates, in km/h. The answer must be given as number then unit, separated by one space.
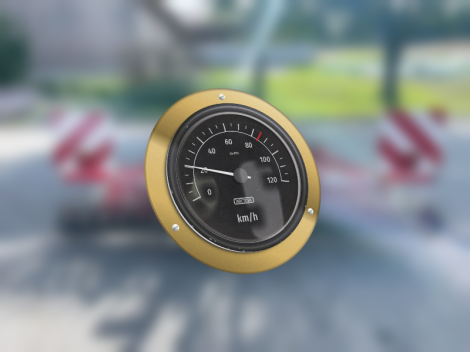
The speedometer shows 20 km/h
